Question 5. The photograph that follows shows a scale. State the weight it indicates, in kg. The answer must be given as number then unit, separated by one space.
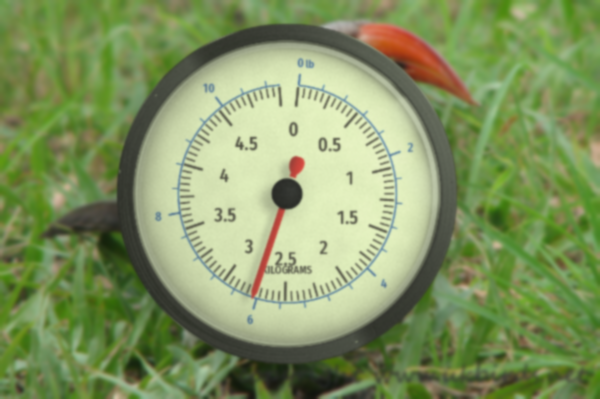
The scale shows 2.75 kg
